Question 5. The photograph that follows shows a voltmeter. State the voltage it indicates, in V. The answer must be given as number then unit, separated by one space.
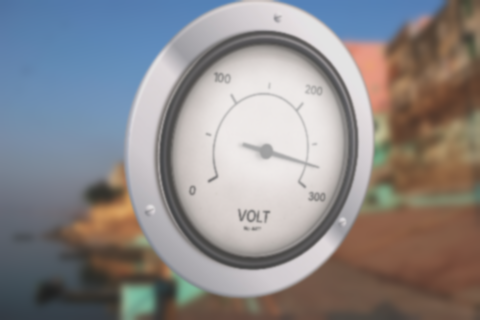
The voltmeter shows 275 V
